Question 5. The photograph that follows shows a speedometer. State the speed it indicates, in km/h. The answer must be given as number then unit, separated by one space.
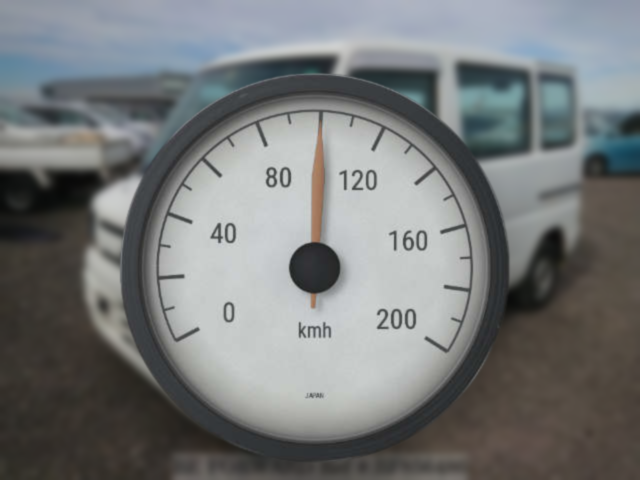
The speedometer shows 100 km/h
